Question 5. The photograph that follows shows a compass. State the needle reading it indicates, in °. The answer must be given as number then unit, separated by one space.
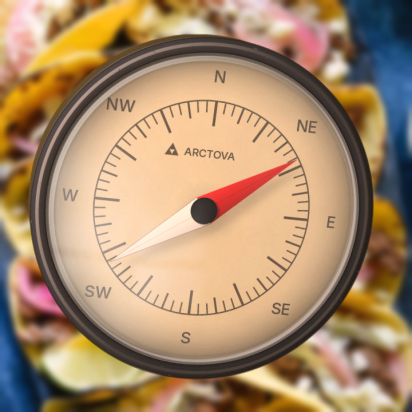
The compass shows 55 °
